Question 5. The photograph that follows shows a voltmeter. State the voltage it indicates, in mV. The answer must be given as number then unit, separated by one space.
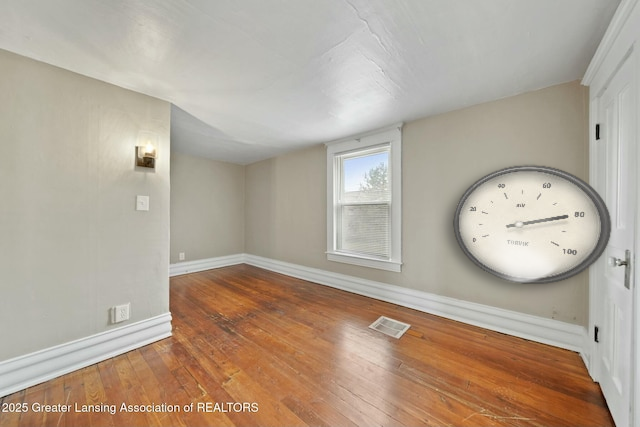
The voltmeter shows 80 mV
